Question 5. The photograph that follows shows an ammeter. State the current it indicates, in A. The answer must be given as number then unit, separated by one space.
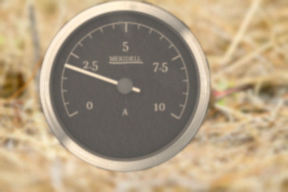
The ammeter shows 2 A
